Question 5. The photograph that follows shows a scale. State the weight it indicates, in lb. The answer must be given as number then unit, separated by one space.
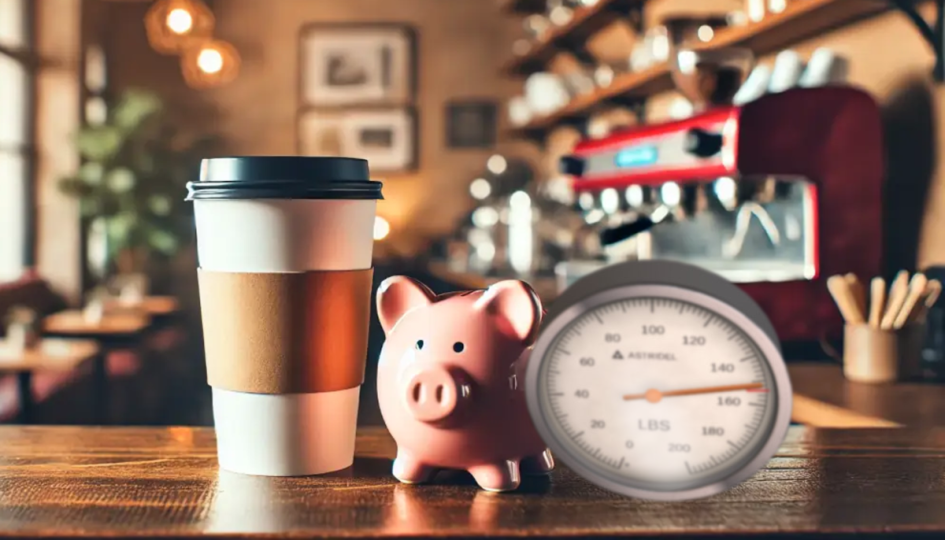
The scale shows 150 lb
